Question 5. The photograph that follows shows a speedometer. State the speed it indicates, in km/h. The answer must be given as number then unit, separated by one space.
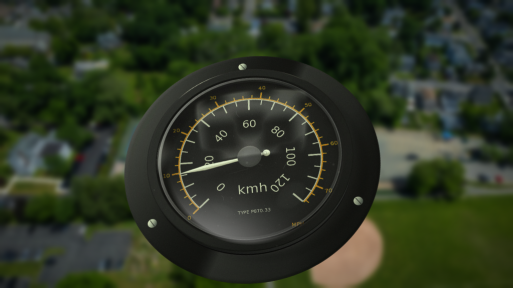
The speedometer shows 15 km/h
